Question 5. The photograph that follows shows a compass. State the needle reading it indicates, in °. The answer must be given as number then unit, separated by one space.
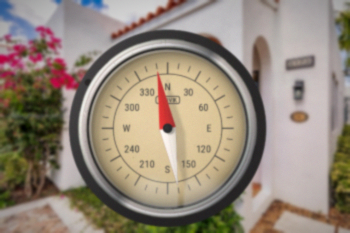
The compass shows 350 °
